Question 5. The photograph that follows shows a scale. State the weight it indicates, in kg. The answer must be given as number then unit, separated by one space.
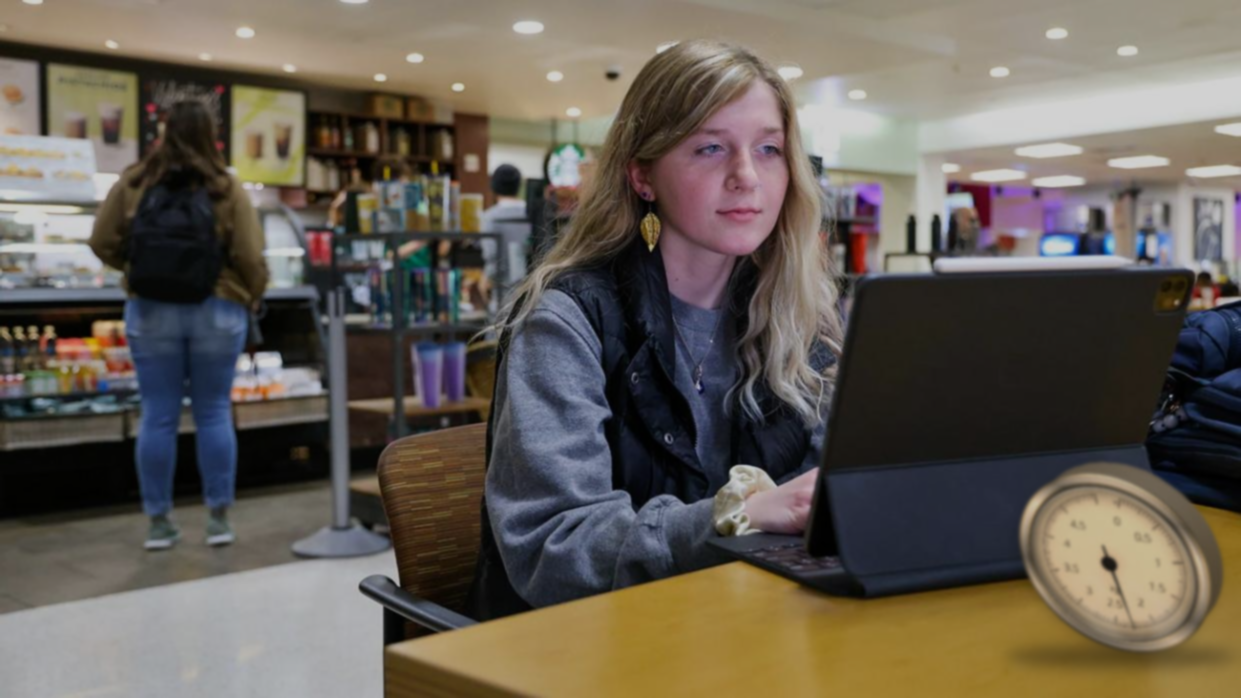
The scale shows 2.25 kg
